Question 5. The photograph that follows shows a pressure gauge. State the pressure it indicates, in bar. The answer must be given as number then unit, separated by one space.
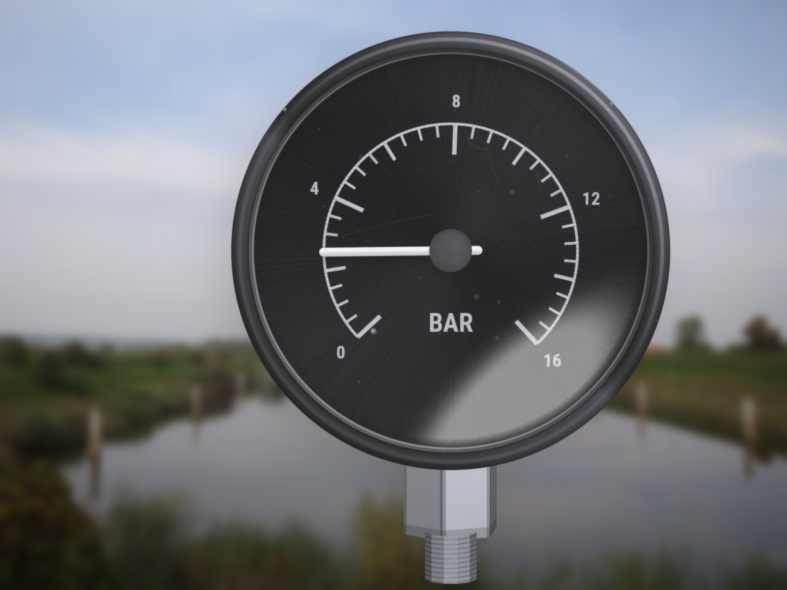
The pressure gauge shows 2.5 bar
